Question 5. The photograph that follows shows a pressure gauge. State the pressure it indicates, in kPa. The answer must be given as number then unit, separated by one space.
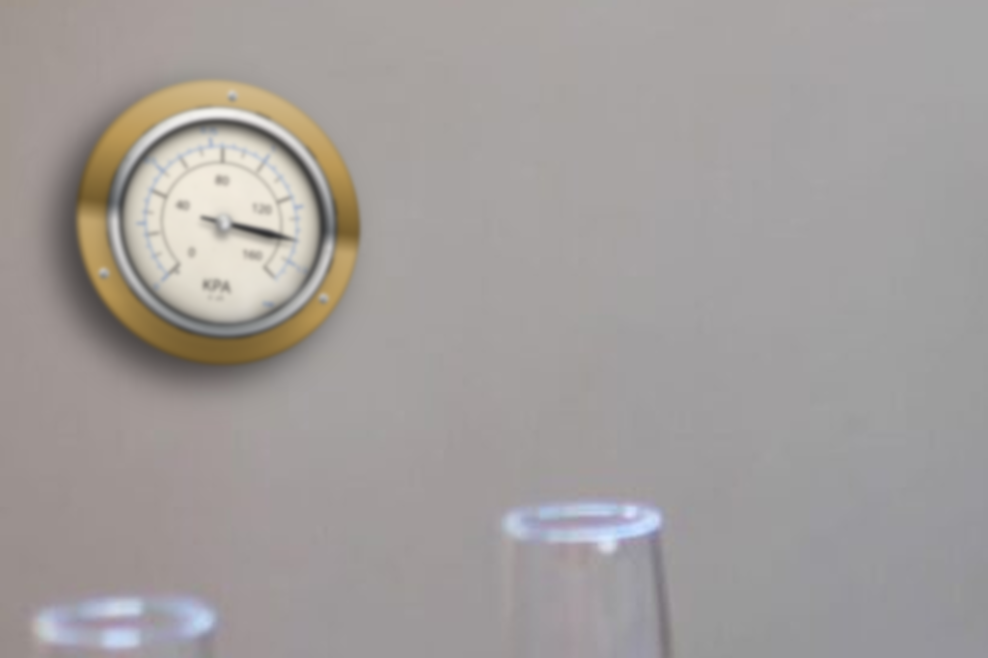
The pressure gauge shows 140 kPa
